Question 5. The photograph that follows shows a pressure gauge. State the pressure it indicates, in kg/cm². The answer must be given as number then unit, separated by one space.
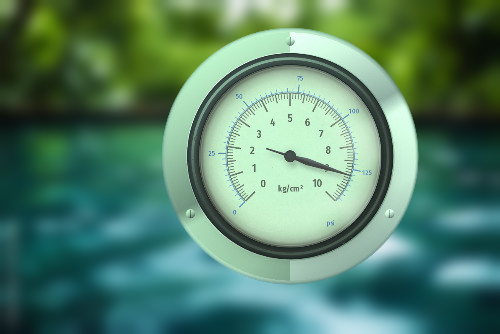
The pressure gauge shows 9 kg/cm²
